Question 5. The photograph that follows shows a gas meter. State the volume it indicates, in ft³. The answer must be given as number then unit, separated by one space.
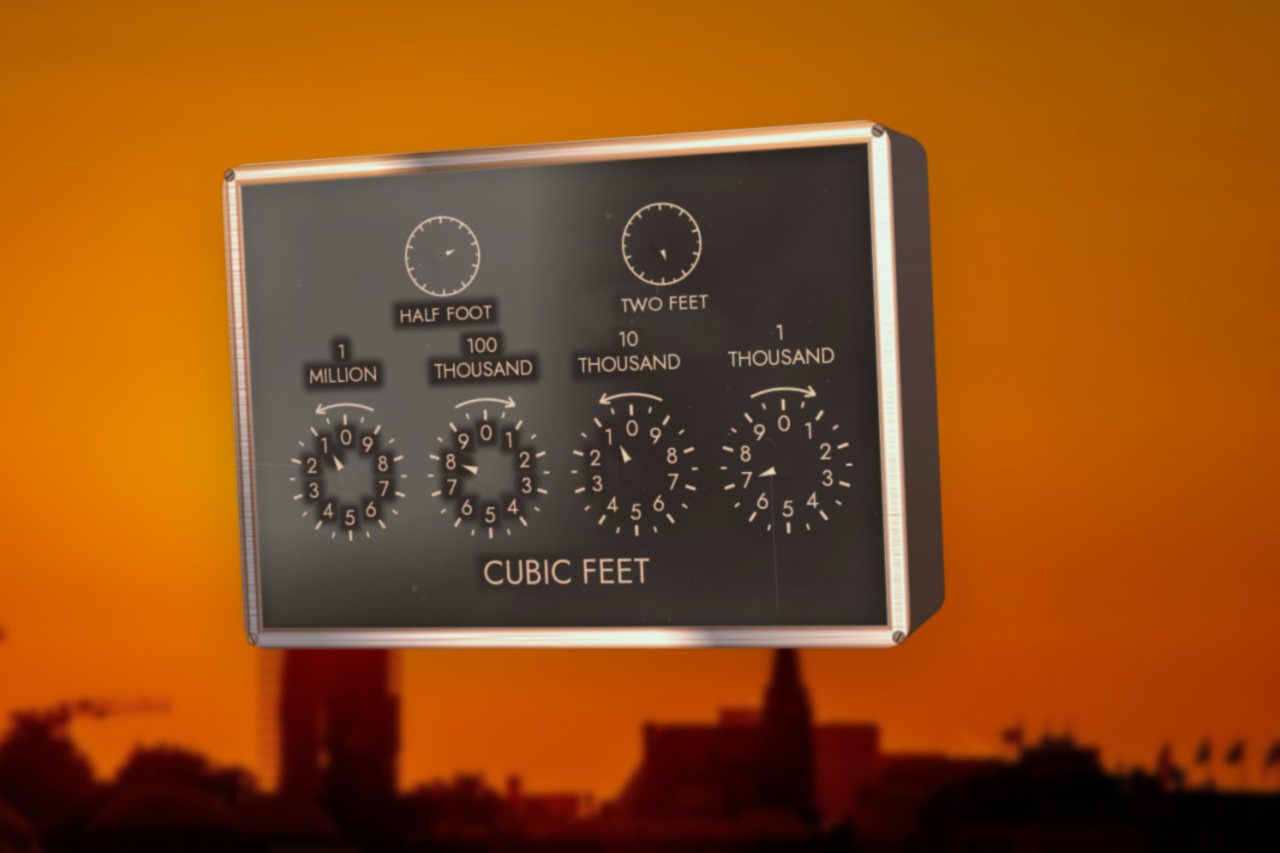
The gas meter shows 80700 ft³
